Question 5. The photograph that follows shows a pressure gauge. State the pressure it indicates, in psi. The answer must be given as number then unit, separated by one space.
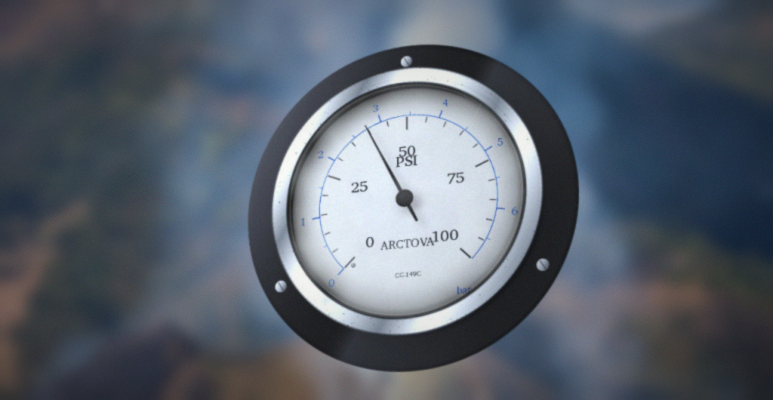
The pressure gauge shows 40 psi
